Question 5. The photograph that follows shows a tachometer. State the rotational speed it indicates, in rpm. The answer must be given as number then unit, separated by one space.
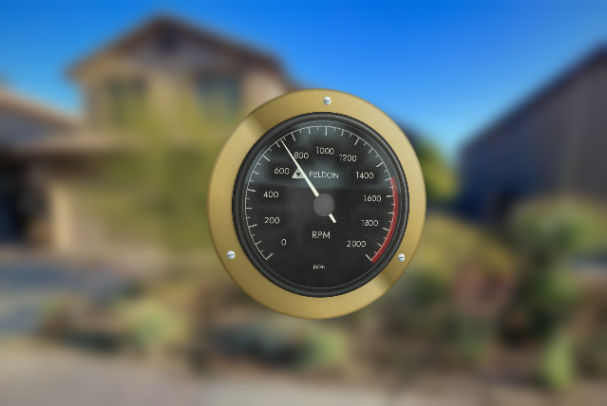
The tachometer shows 725 rpm
